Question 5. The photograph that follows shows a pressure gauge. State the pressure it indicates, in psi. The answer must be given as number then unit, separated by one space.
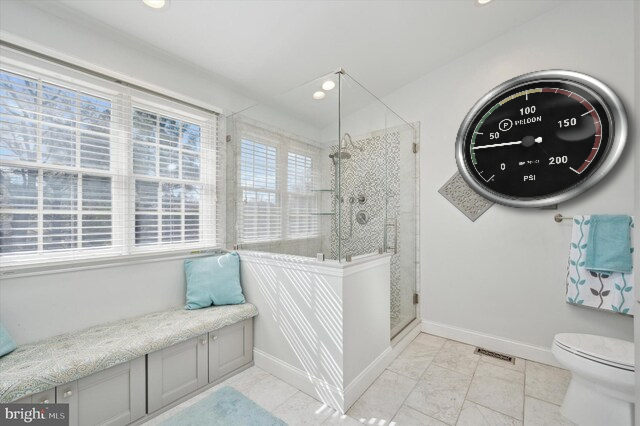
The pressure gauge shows 35 psi
